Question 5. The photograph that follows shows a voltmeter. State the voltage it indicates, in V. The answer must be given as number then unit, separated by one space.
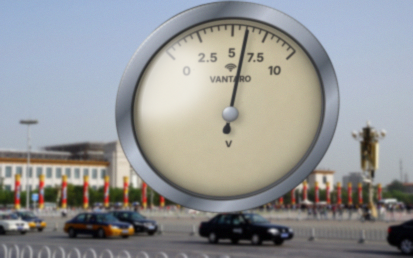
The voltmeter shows 6 V
